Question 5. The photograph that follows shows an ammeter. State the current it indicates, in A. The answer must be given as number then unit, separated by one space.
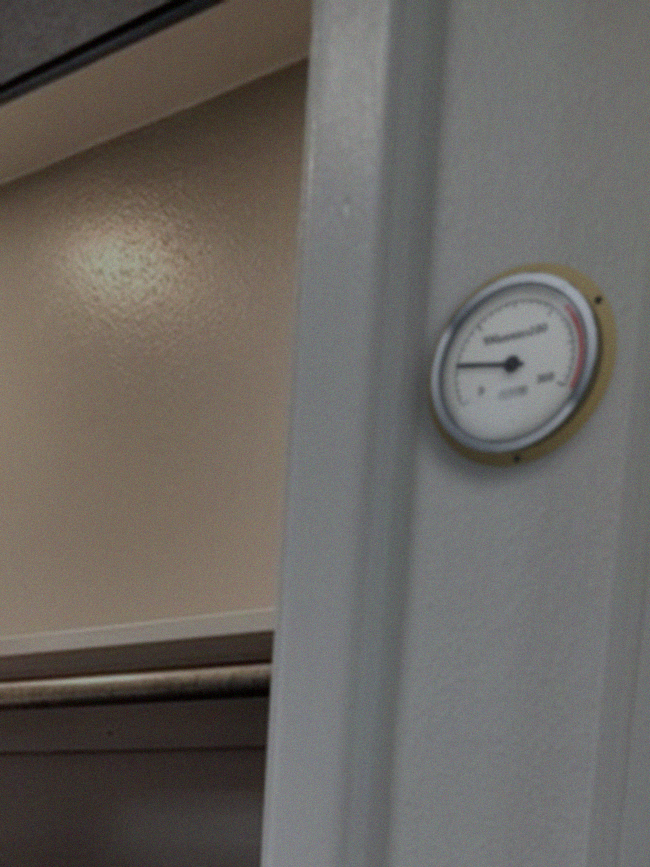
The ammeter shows 50 A
